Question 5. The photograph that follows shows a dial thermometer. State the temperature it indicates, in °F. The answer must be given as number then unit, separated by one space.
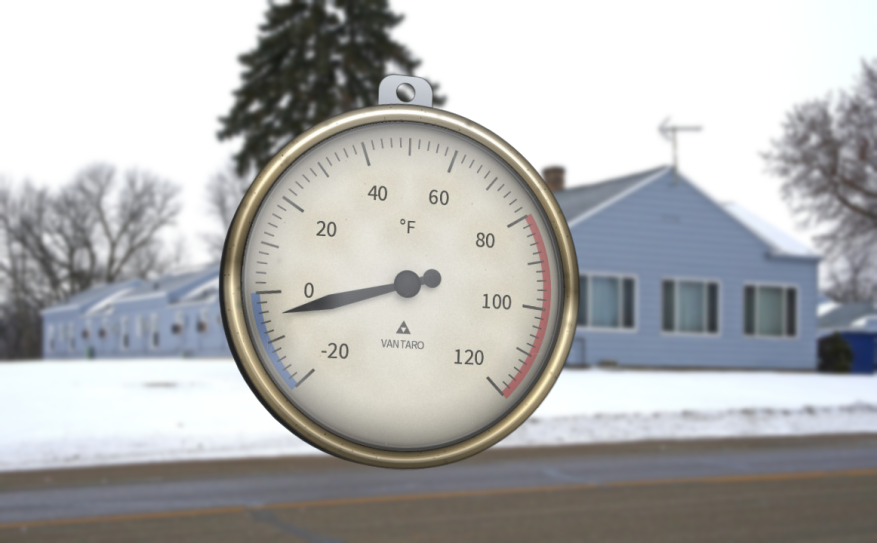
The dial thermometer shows -5 °F
